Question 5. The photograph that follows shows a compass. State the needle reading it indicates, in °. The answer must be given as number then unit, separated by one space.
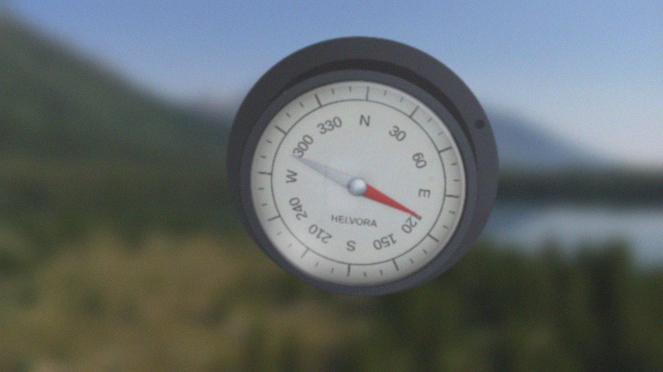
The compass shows 110 °
